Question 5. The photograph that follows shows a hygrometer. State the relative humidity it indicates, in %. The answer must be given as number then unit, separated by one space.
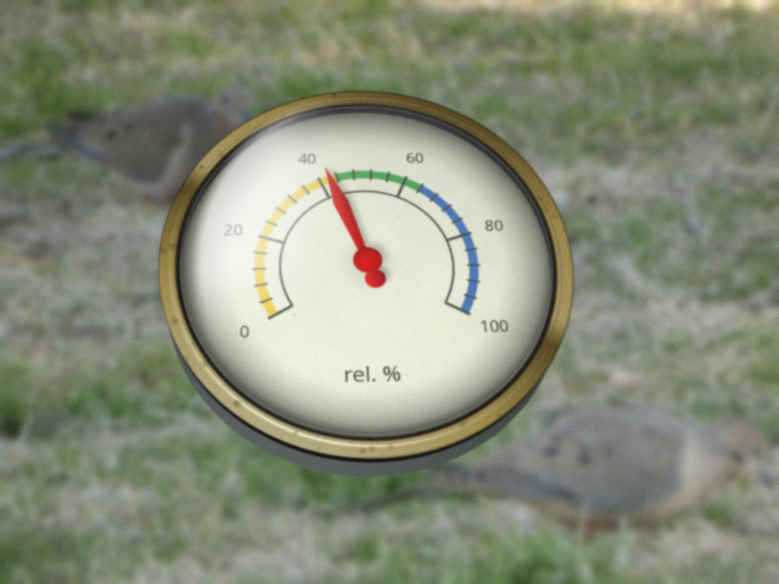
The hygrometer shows 42 %
